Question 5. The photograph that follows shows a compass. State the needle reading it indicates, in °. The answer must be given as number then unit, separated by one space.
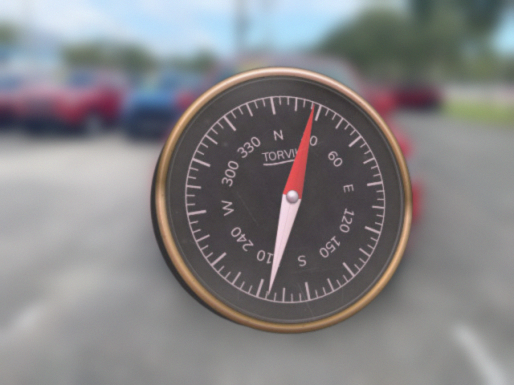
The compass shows 25 °
